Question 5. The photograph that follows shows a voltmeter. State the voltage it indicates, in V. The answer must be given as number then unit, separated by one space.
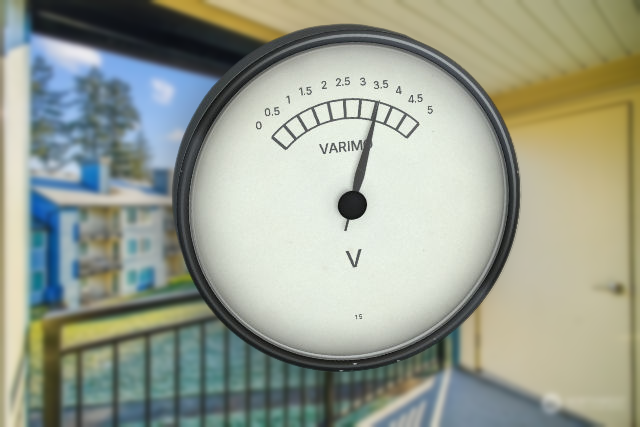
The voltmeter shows 3.5 V
